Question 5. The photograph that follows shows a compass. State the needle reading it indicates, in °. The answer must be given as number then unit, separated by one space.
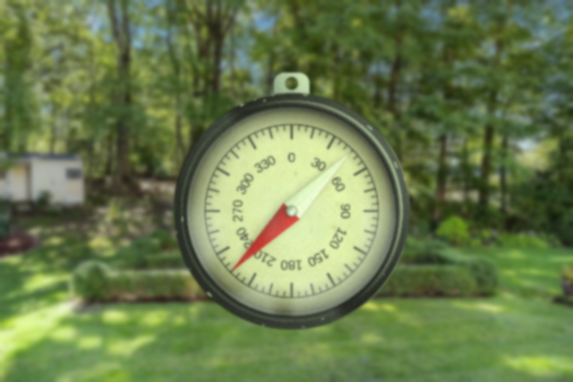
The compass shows 225 °
